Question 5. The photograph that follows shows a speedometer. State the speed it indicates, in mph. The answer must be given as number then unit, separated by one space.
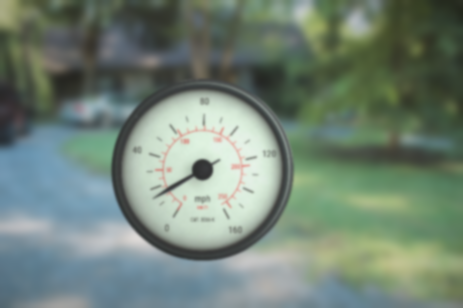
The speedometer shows 15 mph
